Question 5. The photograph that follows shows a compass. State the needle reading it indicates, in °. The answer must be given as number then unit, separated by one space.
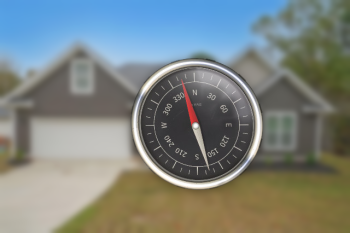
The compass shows 345 °
